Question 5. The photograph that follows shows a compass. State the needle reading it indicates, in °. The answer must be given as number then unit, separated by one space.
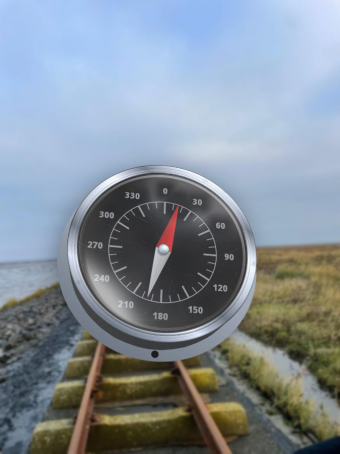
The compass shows 15 °
